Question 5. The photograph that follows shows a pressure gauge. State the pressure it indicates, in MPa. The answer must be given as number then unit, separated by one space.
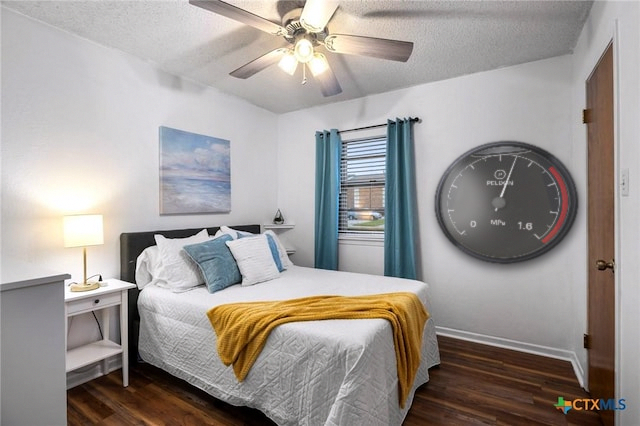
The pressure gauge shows 0.9 MPa
